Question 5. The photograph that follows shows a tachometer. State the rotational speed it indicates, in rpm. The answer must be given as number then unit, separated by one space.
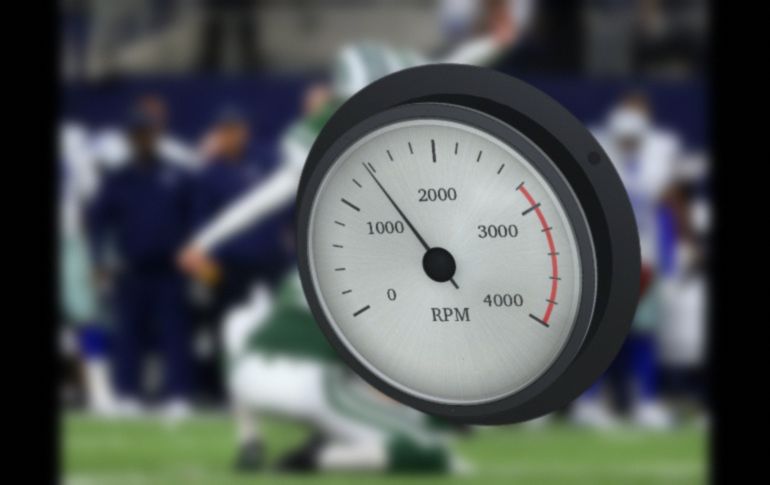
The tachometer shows 1400 rpm
